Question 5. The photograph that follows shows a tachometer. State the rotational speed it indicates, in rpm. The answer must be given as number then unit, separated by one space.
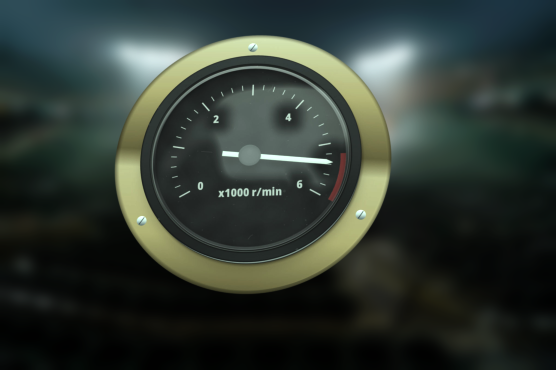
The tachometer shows 5400 rpm
